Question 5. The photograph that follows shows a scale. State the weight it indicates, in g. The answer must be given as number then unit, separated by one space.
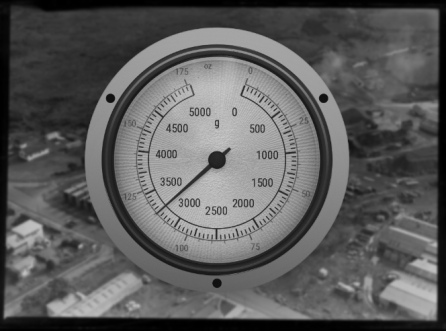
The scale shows 3250 g
